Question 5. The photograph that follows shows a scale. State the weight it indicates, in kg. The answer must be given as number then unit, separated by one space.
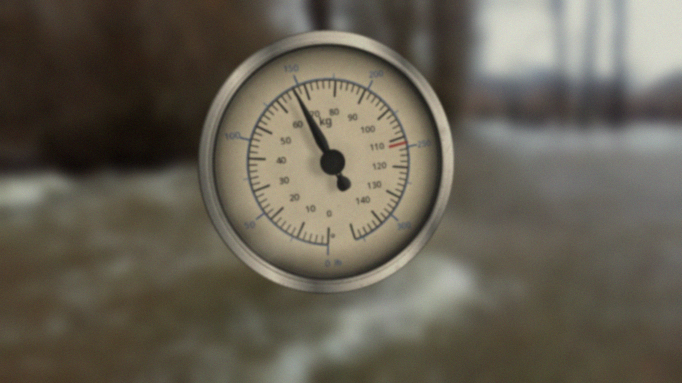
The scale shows 66 kg
